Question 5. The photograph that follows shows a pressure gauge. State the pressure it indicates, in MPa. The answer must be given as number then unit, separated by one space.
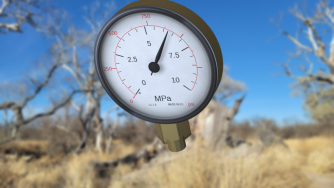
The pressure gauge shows 6.25 MPa
